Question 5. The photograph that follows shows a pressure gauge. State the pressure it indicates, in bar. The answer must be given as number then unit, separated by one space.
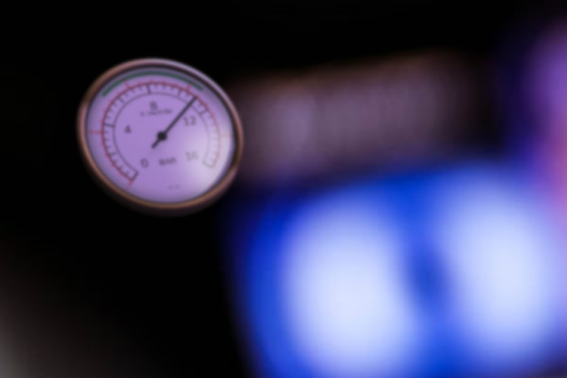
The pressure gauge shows 11 bar
